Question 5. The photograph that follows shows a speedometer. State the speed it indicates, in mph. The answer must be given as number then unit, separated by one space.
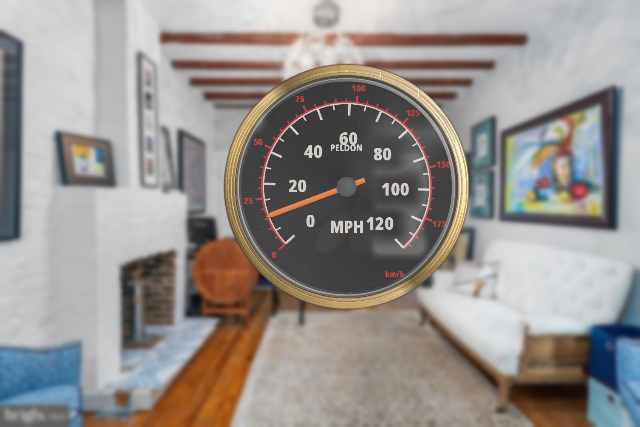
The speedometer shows 10 mph
